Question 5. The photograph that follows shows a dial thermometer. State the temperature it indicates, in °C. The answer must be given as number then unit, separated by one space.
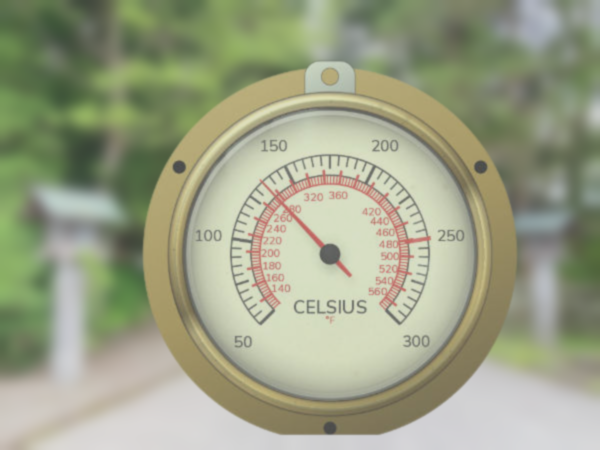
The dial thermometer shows 135 °C
